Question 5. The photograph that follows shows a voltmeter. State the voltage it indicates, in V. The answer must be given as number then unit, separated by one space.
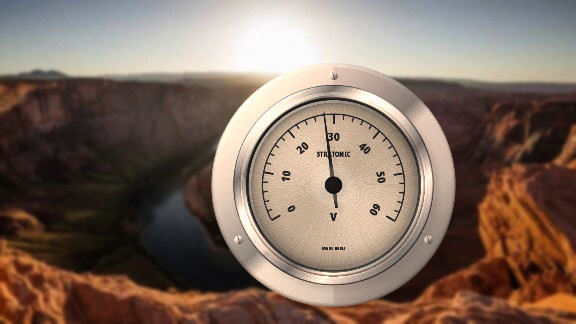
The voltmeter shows 28 V
